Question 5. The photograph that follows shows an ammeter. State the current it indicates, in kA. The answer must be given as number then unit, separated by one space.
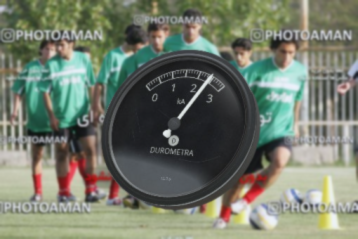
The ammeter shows 2.5 kA
